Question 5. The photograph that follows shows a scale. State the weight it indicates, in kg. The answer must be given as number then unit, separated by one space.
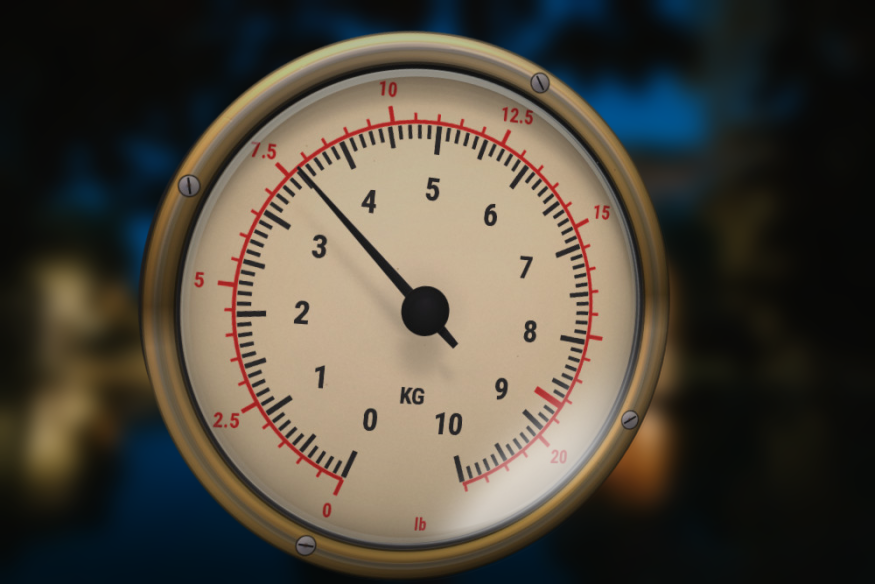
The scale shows 3.5 kg
